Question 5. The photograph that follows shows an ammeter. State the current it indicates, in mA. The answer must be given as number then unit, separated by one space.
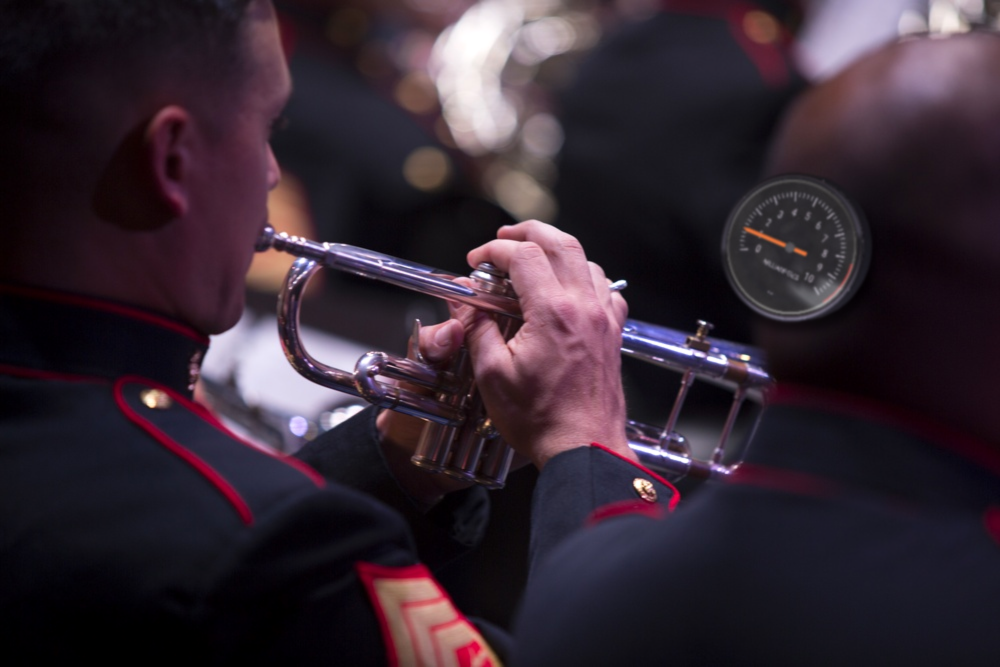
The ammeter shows 1 mA
